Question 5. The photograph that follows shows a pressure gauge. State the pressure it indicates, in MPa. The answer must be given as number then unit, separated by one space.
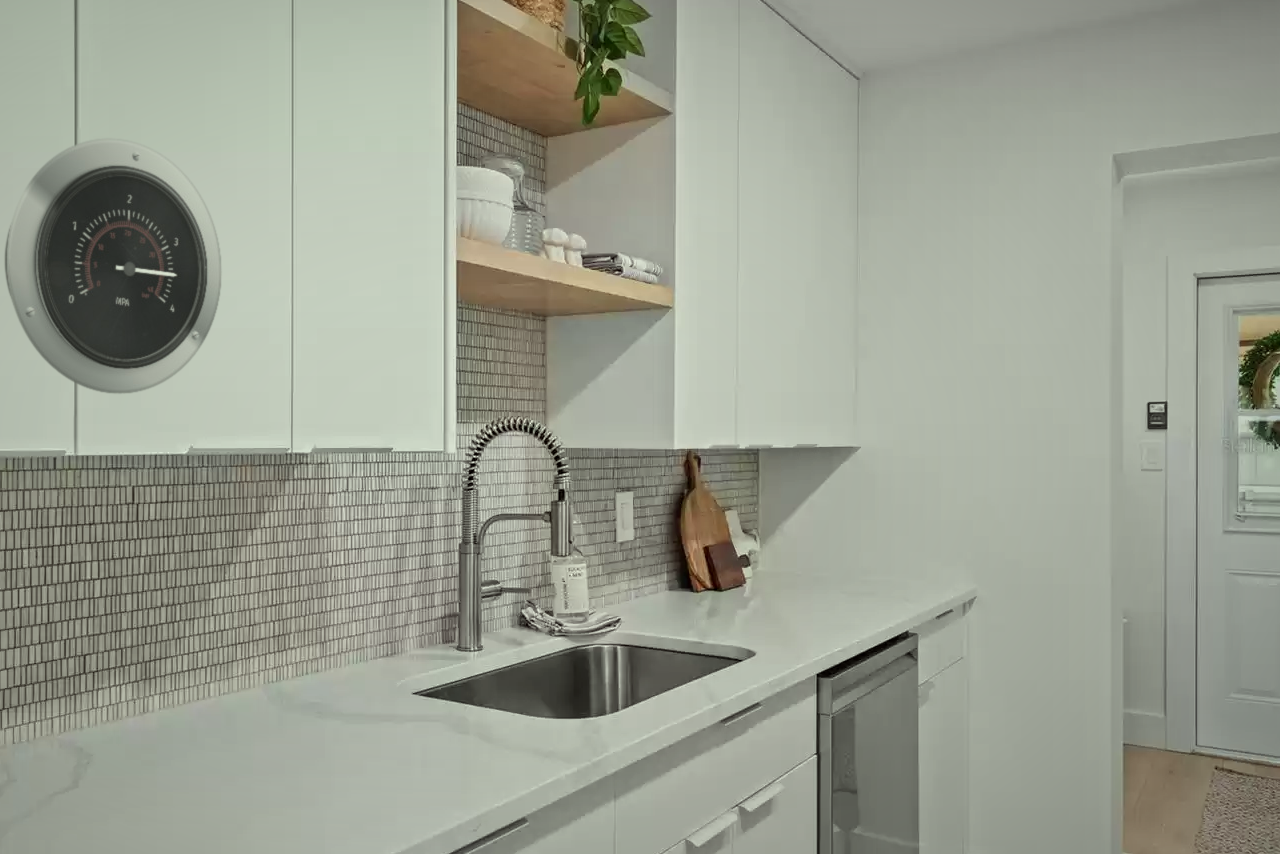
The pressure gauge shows 3.5 MPa
